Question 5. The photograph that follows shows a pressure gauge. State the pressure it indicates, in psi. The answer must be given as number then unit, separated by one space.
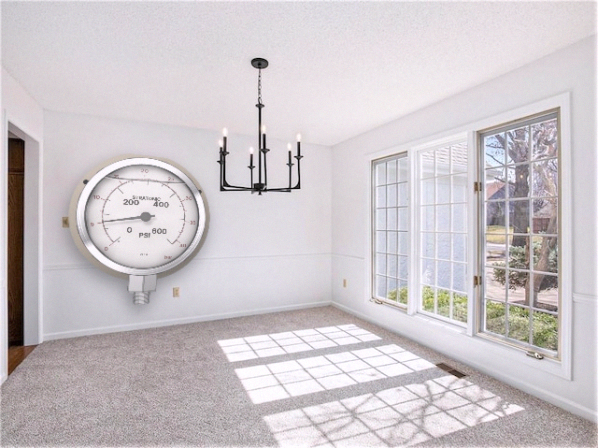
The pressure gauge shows 75 psi
